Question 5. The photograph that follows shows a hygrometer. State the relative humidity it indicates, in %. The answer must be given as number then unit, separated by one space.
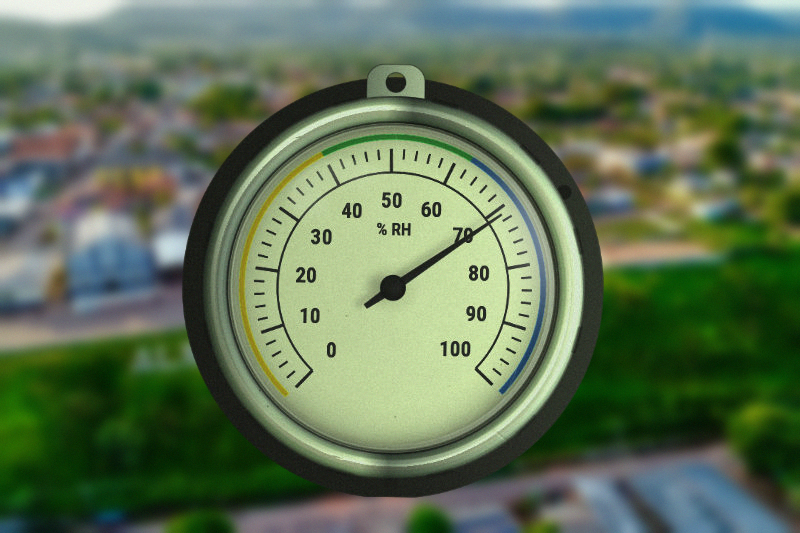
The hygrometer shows 71 %
